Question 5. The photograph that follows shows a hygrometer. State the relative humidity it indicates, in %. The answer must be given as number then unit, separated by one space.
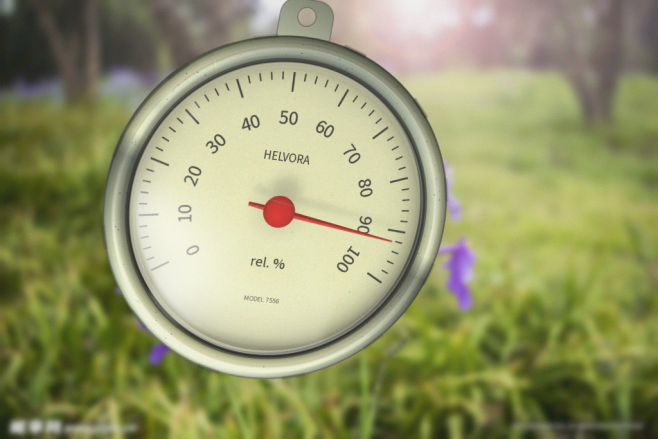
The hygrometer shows 92 %
